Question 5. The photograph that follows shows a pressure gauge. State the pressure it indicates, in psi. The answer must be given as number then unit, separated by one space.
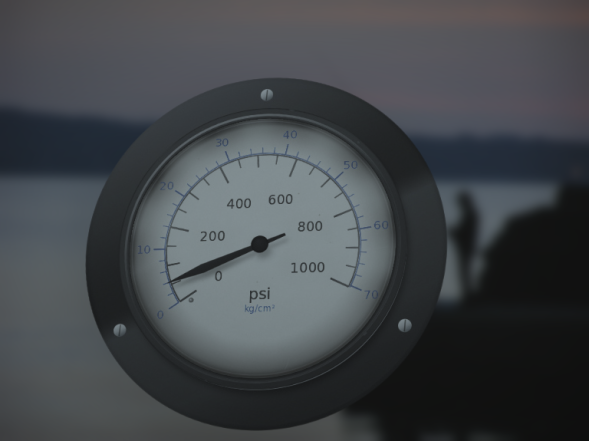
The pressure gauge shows 50 psi
